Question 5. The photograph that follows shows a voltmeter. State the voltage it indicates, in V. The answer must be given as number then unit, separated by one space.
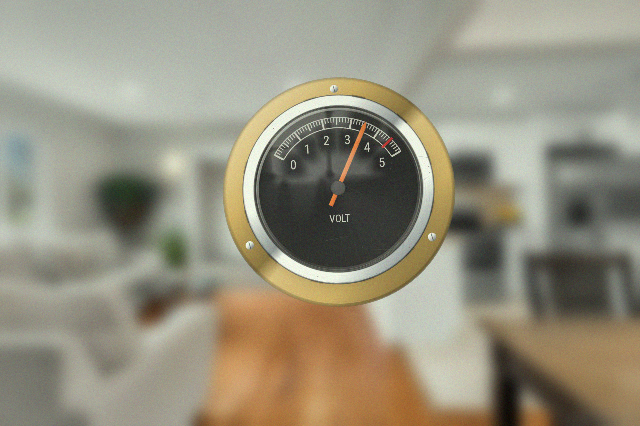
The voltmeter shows 3.5 V
